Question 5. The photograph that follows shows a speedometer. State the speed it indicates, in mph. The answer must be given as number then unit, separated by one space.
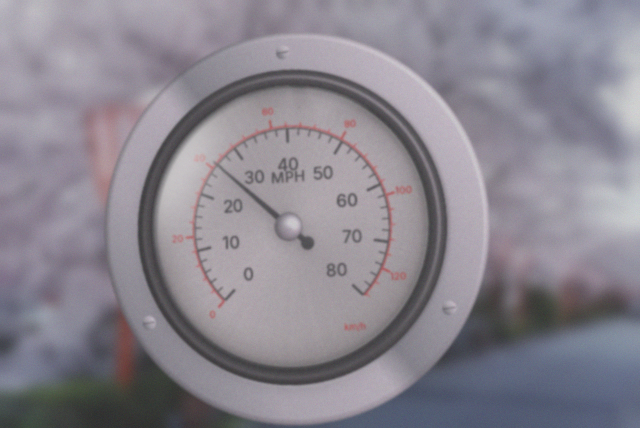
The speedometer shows 26 mph
